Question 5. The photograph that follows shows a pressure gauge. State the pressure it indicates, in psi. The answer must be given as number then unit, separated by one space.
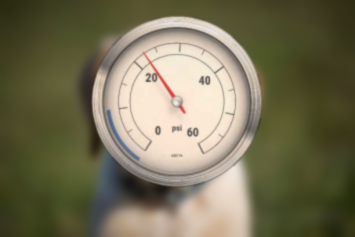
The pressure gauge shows 22.5 psi
